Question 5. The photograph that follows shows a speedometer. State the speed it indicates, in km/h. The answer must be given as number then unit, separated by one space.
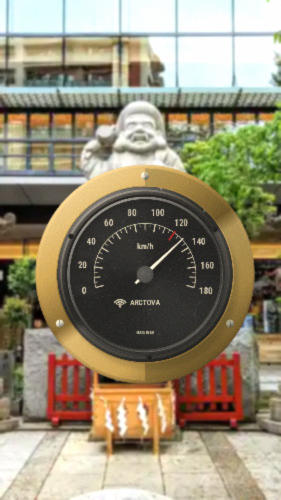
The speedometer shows 130 km/h
